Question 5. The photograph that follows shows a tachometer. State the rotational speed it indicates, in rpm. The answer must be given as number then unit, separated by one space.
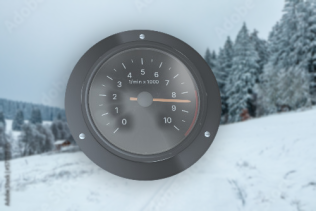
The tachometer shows 8500 rpm
